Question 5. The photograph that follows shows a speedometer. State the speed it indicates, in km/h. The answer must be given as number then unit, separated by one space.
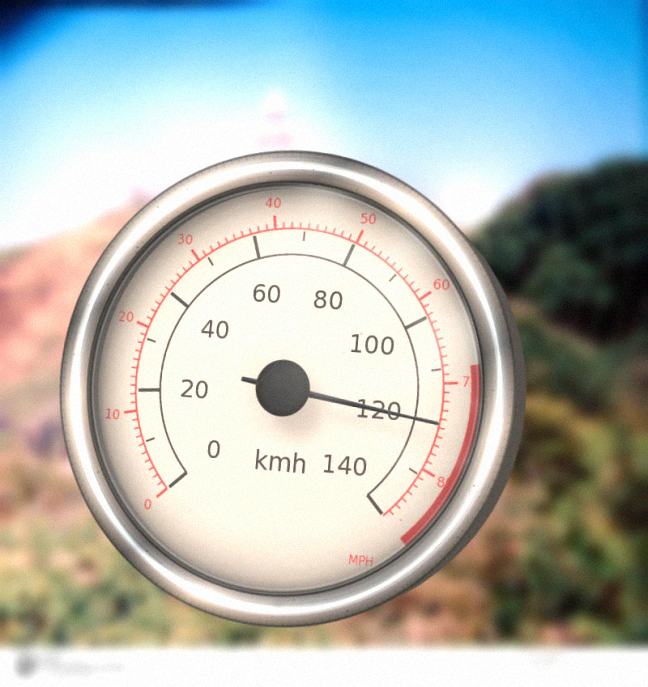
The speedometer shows 120 km/h
